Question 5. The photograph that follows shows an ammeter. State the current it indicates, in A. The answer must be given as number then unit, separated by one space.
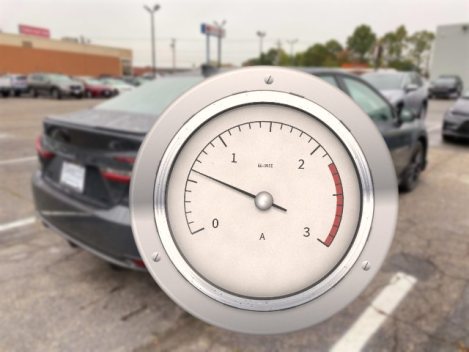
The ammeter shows 0.6 A
